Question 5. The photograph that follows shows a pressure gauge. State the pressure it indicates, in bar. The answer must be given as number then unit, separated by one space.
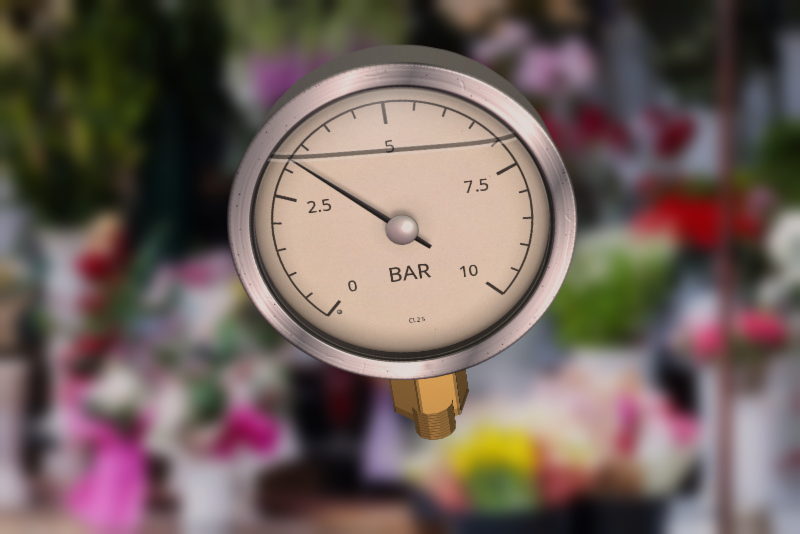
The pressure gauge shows 3.25 bar
